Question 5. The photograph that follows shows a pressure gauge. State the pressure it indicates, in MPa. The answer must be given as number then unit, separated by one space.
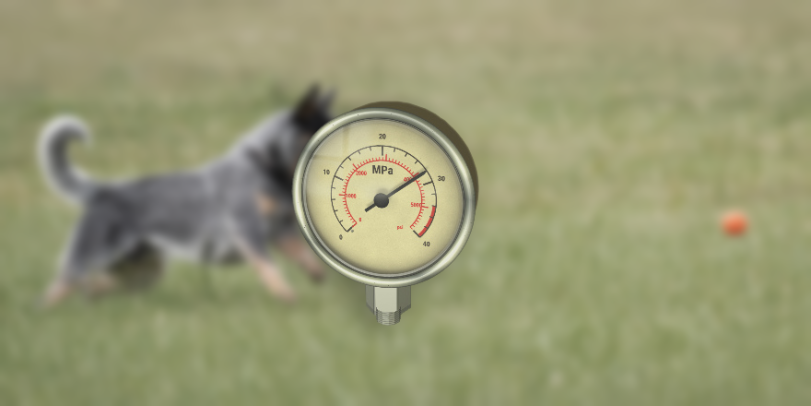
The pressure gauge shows 28 MPa
